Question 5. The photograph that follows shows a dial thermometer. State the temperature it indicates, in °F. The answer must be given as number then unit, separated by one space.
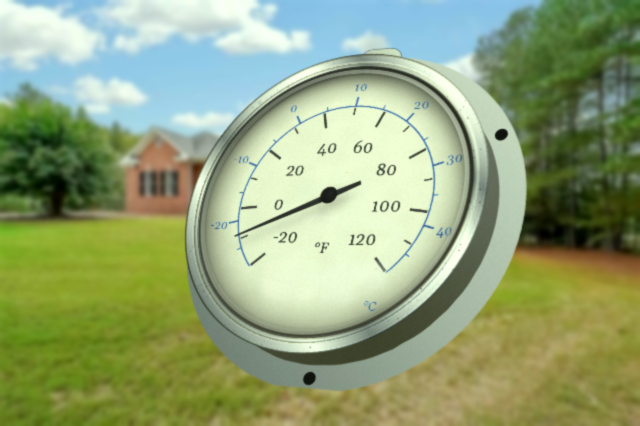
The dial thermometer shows -10 °F
